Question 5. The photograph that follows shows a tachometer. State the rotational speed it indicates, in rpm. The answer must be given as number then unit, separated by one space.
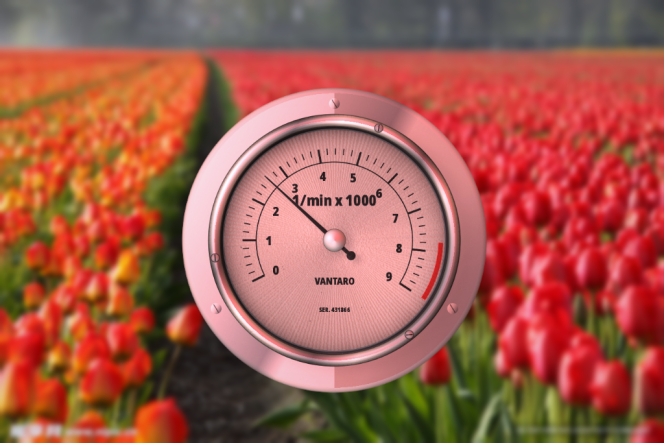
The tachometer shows 2600 rpm
